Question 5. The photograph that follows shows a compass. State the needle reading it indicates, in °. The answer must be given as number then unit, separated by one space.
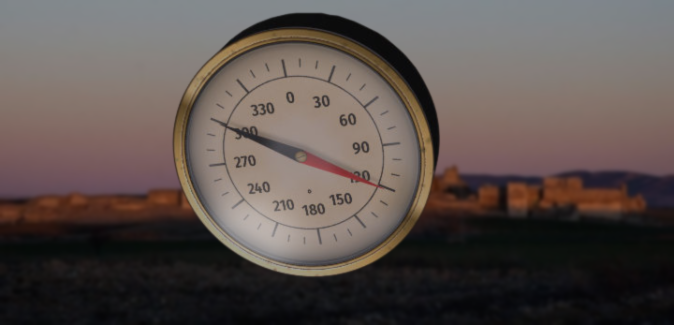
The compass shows 120 °
